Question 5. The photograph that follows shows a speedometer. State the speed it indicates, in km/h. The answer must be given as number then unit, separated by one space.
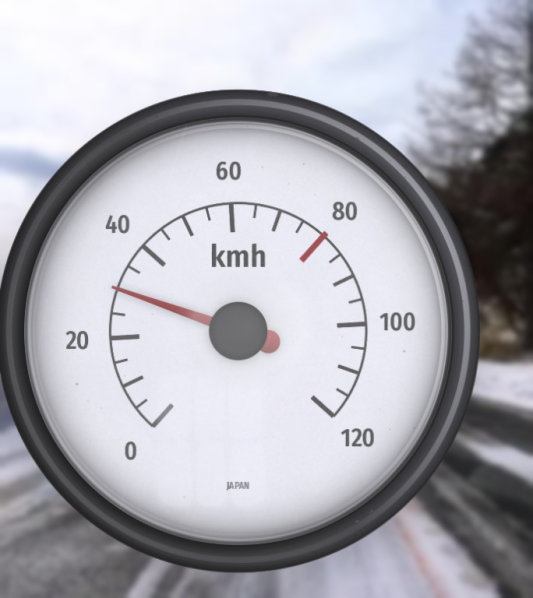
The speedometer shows 30 km/h
